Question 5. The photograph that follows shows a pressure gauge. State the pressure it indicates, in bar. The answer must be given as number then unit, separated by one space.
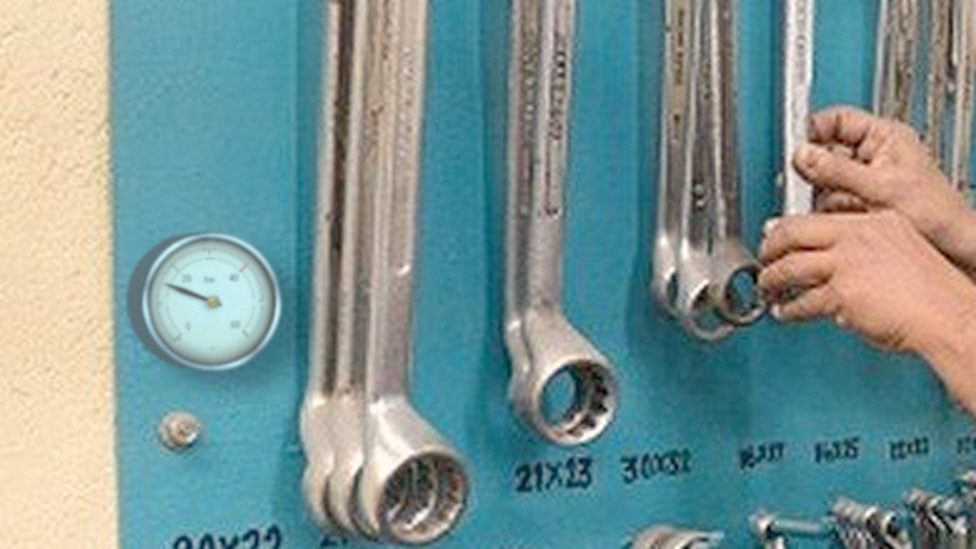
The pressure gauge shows 15 bar
